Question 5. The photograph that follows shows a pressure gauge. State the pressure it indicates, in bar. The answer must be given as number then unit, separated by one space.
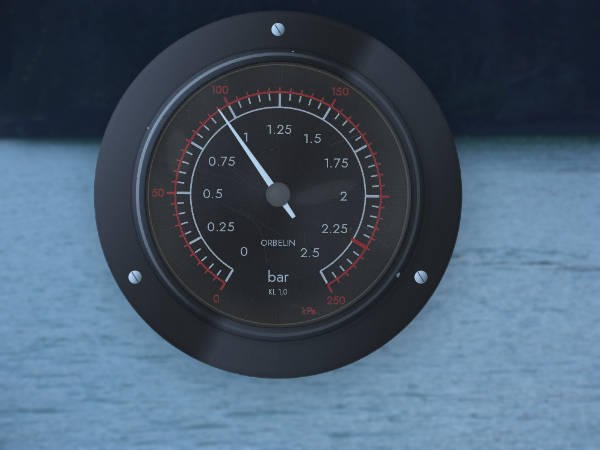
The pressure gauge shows 0.95 bar
